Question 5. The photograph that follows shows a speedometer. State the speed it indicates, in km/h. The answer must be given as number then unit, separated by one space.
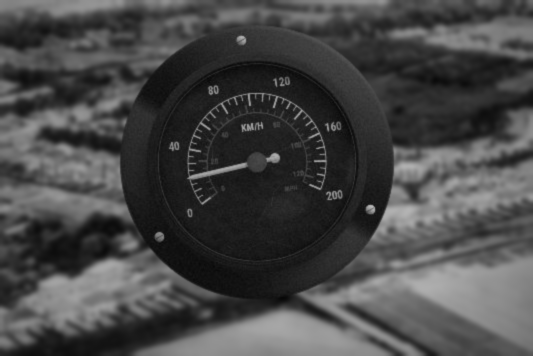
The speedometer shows 20 km/h
